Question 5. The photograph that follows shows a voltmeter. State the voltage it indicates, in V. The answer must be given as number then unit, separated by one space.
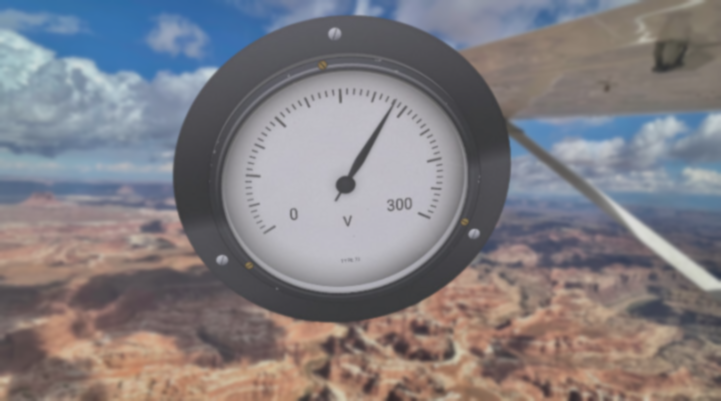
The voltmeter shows 190 V
